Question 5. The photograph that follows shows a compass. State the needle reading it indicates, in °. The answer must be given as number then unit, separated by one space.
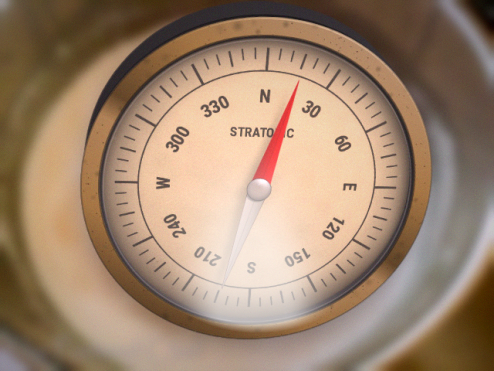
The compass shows 15 °
